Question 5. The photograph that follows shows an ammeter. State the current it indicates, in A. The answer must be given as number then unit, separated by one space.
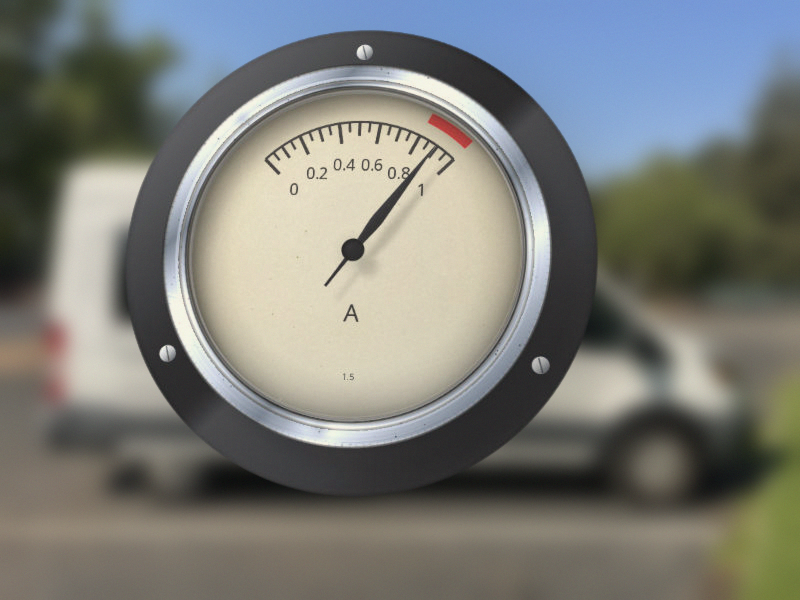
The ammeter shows 0.9 A
